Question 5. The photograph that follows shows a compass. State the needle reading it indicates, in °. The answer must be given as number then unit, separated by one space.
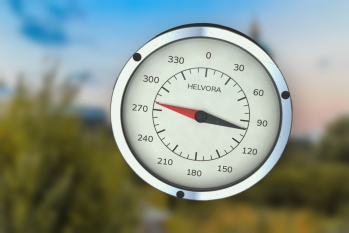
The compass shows 280 °
